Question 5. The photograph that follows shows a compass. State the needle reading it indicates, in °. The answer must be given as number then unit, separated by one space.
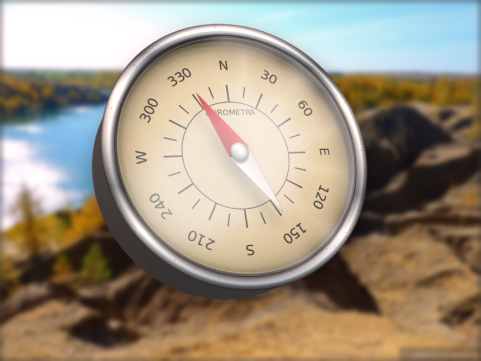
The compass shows 330 °
